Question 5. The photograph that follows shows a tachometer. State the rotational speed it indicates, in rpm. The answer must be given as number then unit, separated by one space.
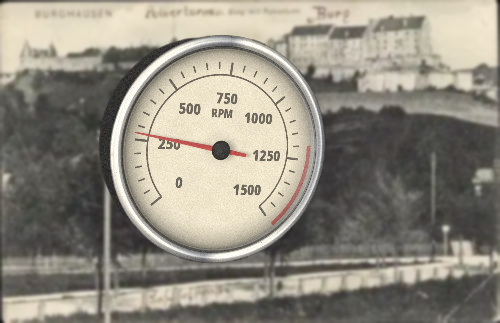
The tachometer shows 275 rpm
